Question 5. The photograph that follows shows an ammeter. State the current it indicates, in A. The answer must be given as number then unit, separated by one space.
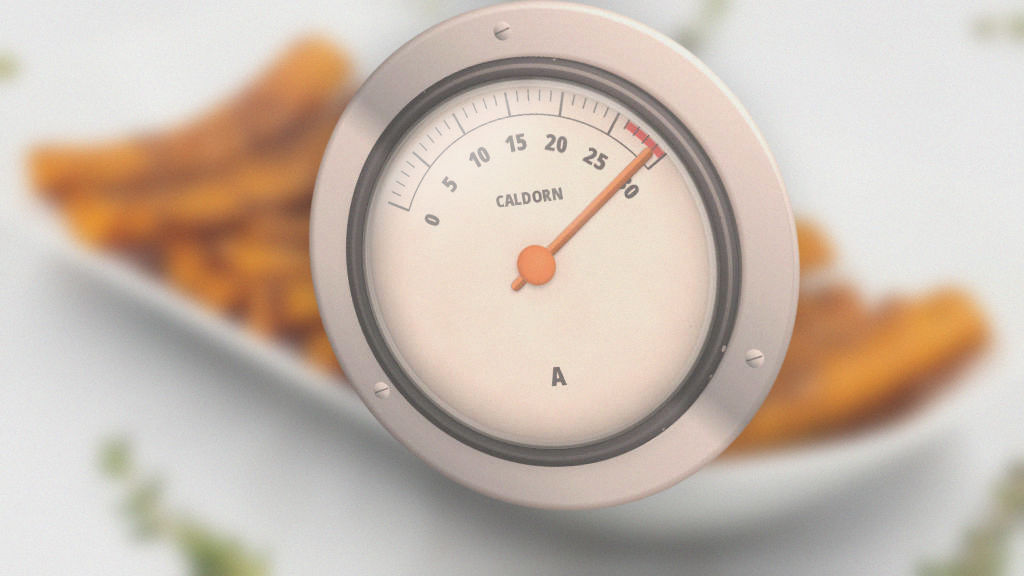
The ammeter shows 29 A
